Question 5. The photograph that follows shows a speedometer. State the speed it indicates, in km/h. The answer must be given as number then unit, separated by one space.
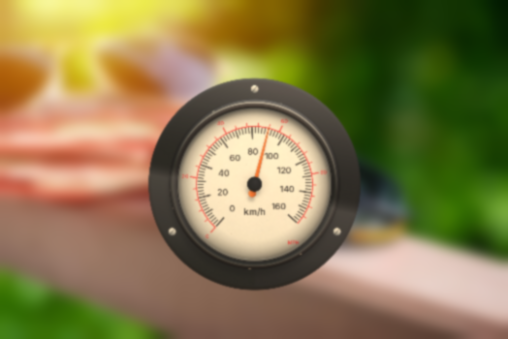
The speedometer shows 90 km/h
